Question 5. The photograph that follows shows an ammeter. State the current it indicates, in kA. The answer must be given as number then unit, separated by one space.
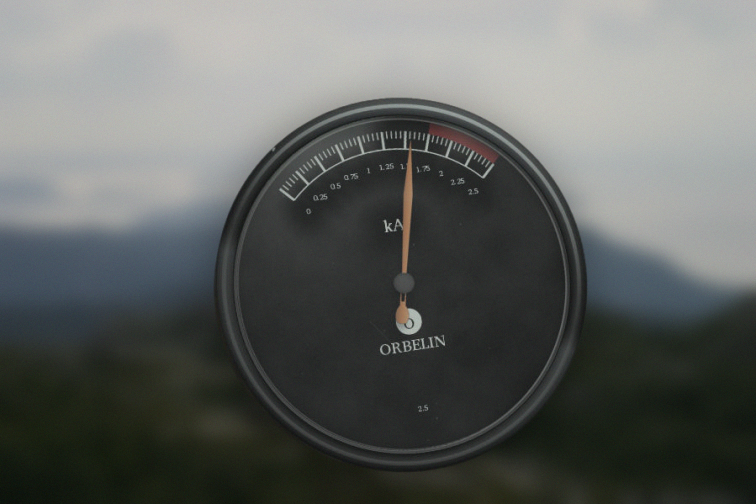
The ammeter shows 1.55 kA
